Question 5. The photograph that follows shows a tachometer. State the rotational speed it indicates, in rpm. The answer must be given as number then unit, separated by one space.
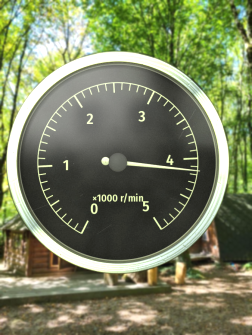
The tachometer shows 4150 rpm
